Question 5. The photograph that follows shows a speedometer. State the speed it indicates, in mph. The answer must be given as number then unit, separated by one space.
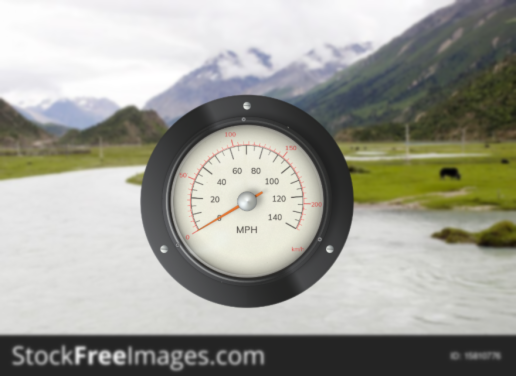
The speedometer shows 0 mph
